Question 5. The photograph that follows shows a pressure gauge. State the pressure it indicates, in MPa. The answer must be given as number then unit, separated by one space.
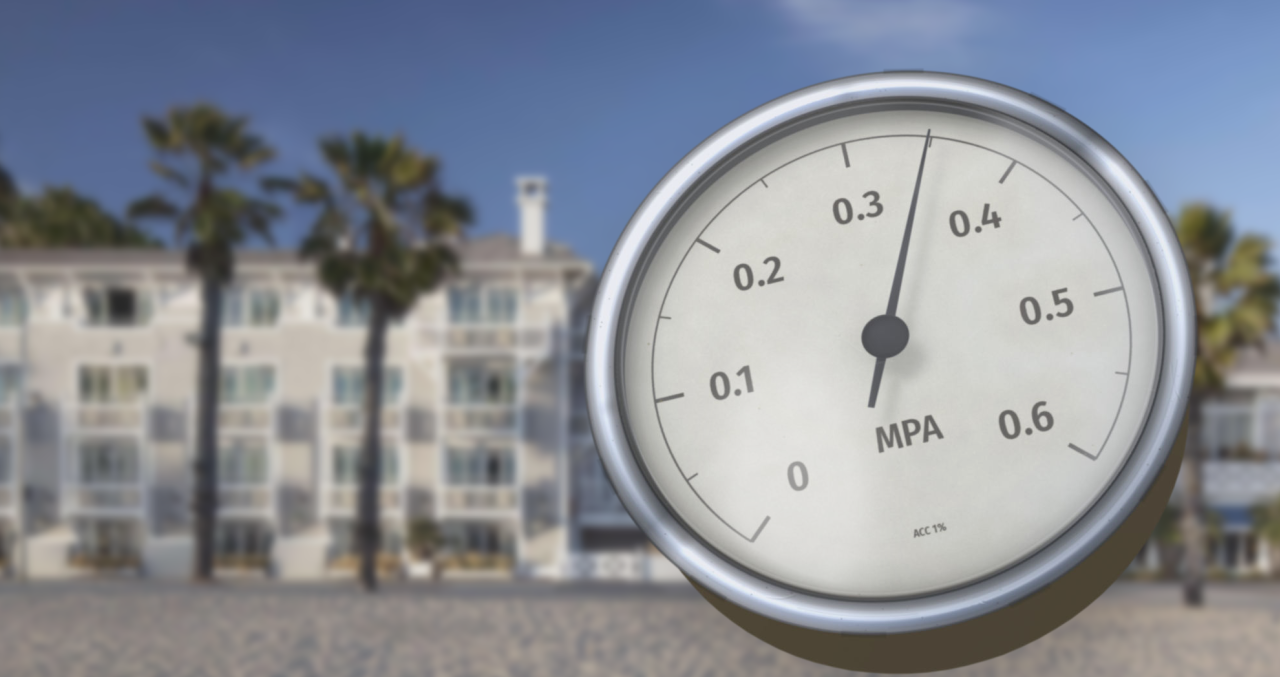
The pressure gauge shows 0.35 MPa
